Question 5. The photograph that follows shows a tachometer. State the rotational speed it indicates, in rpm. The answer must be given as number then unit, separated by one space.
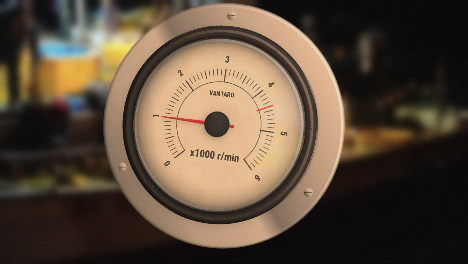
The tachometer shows 1000 rpm
